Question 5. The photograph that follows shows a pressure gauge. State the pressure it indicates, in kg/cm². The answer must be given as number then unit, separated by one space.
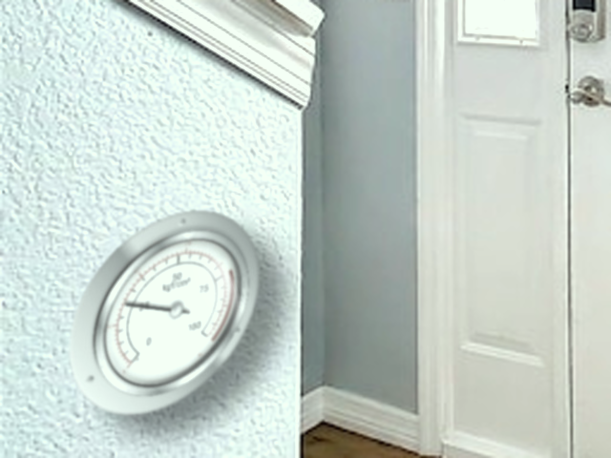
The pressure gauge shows 25 kg/cm²
